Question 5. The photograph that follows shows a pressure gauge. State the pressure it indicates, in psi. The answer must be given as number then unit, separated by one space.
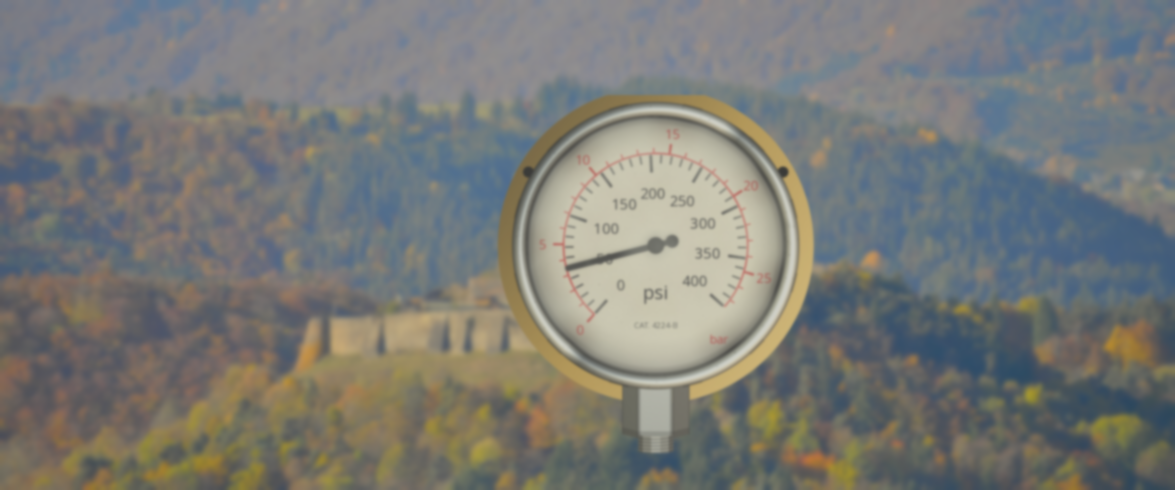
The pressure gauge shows 50 psi
